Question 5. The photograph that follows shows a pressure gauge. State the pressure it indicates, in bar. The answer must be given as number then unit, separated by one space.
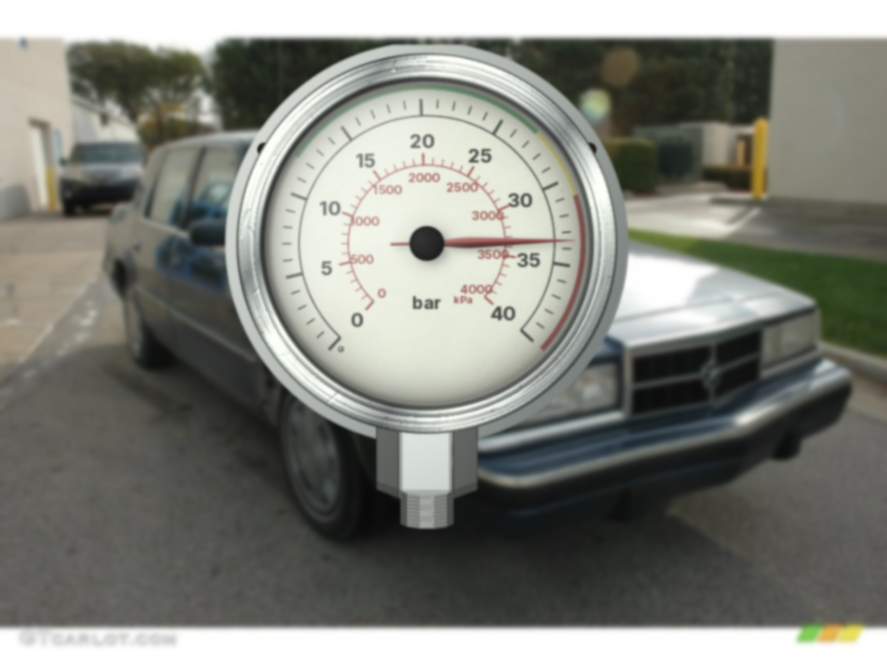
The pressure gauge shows 33.5 bar
